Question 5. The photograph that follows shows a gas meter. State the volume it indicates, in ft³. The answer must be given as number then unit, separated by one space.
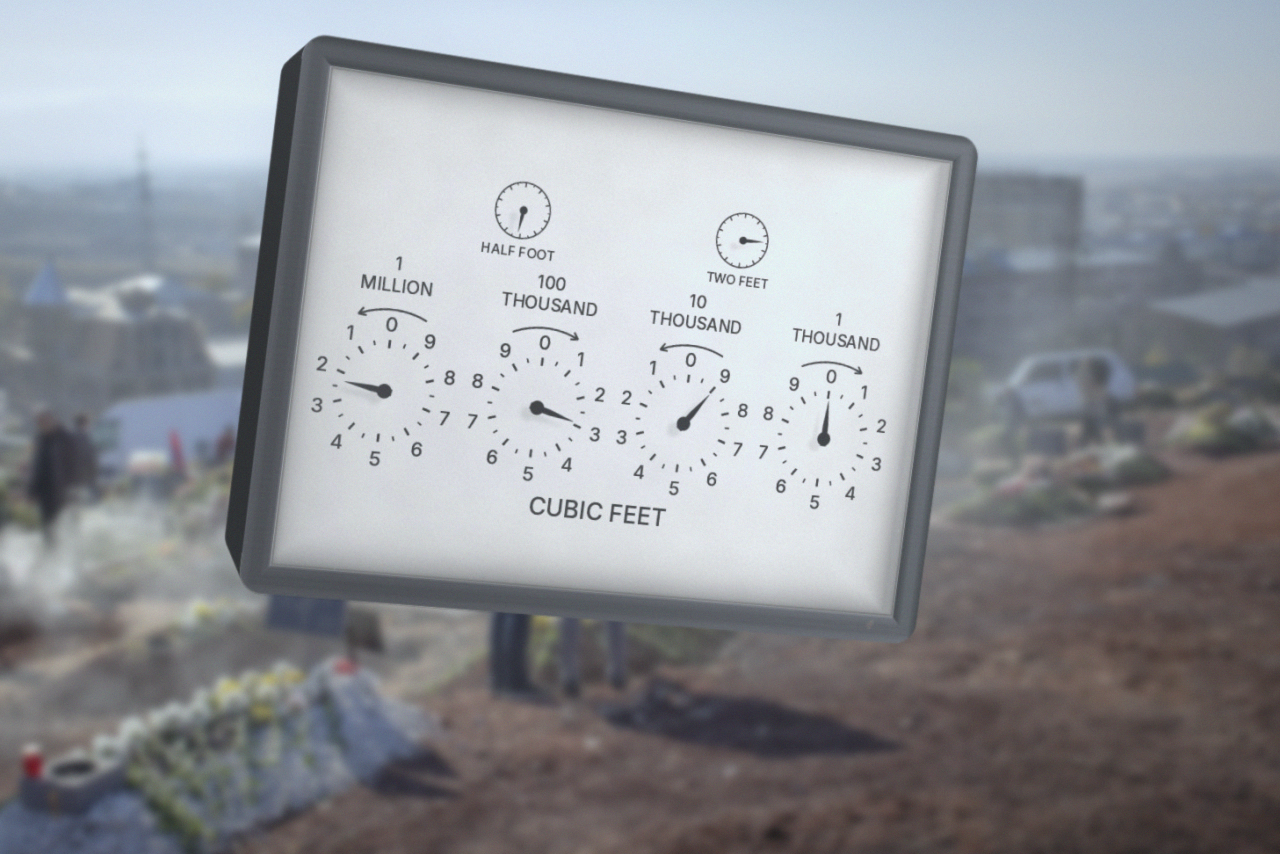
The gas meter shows 229000 ft³
